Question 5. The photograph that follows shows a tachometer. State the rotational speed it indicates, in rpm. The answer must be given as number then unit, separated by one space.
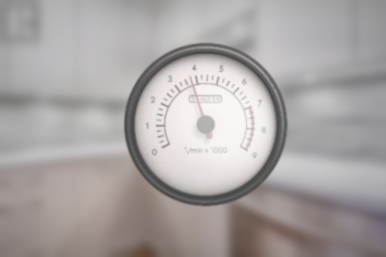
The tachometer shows 3750 rpm
